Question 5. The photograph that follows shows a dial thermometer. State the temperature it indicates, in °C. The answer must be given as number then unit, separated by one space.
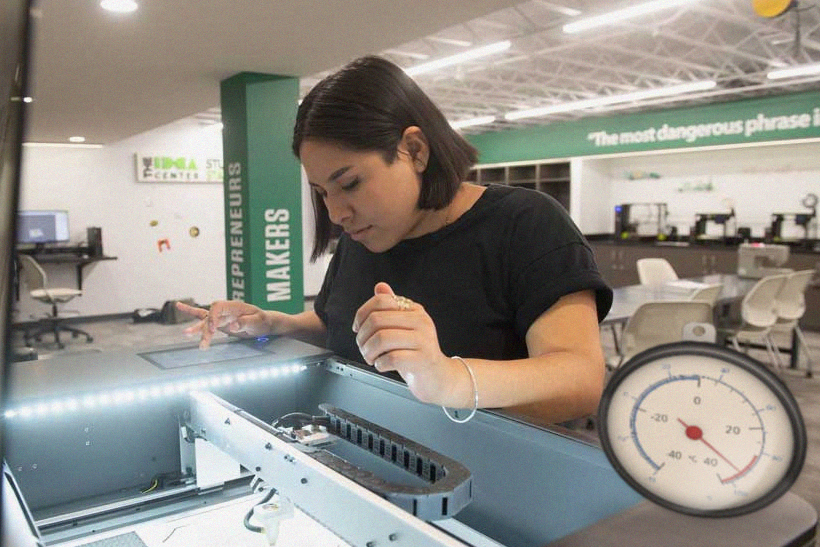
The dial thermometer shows 34 °C
